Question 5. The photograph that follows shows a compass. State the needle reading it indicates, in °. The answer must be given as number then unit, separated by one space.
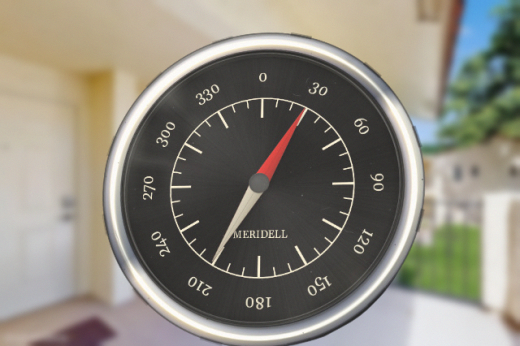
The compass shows 30 °
